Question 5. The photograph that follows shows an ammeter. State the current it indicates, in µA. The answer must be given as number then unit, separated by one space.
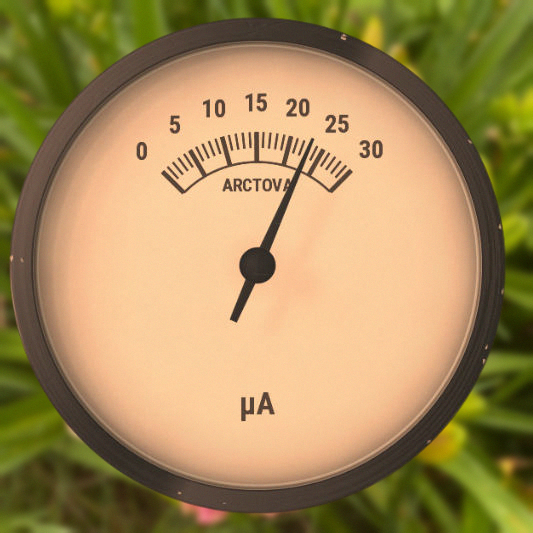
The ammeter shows 23 µA
